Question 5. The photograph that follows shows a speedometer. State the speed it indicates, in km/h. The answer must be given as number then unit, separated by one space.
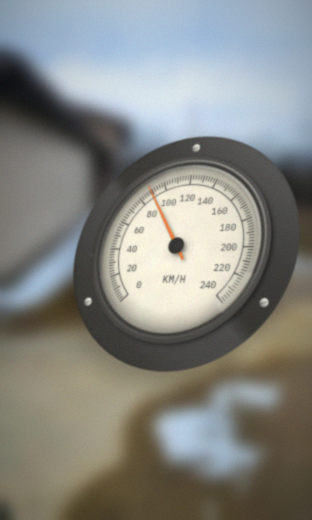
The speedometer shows 90 km/h
